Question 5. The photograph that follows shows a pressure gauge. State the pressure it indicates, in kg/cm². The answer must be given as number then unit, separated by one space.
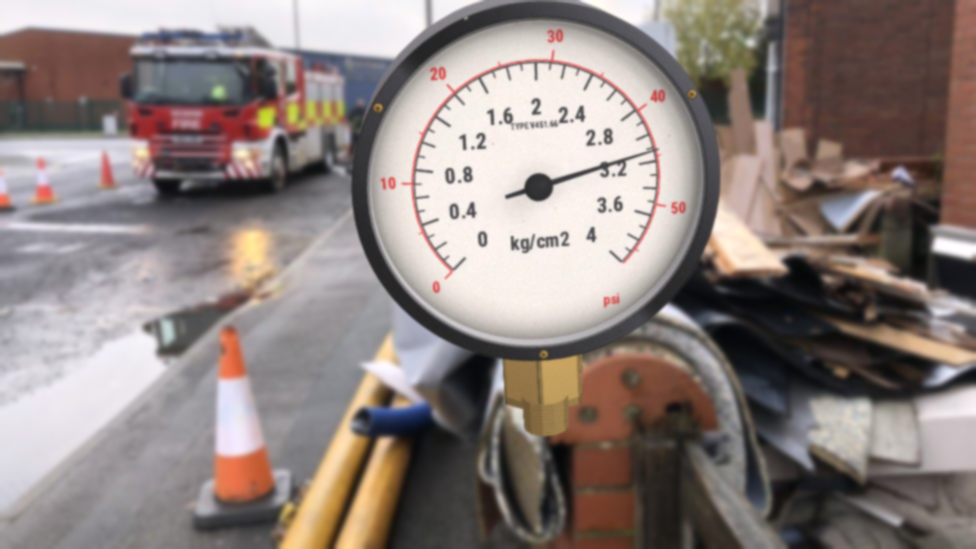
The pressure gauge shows 3.1 kg/cm²
